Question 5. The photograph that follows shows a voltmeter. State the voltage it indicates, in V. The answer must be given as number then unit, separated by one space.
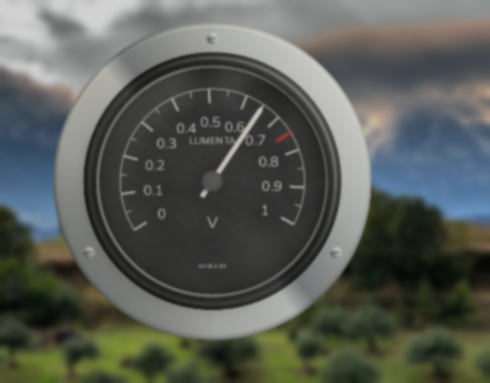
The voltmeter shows 0.65 V
